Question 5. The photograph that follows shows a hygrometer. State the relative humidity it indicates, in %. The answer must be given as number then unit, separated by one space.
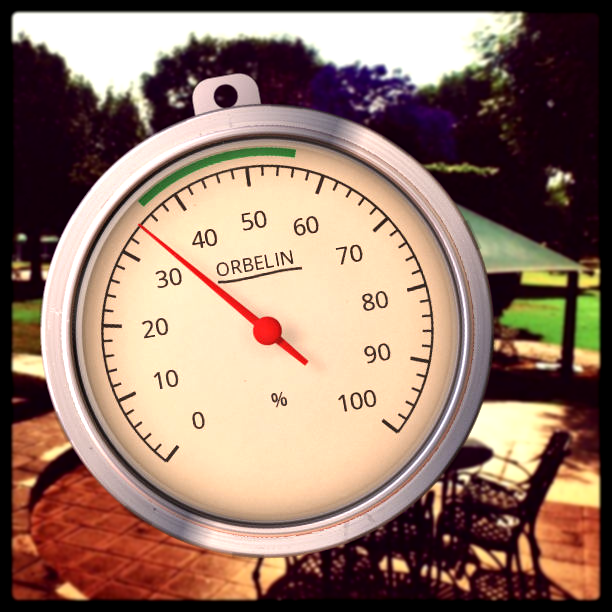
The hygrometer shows 34 %
